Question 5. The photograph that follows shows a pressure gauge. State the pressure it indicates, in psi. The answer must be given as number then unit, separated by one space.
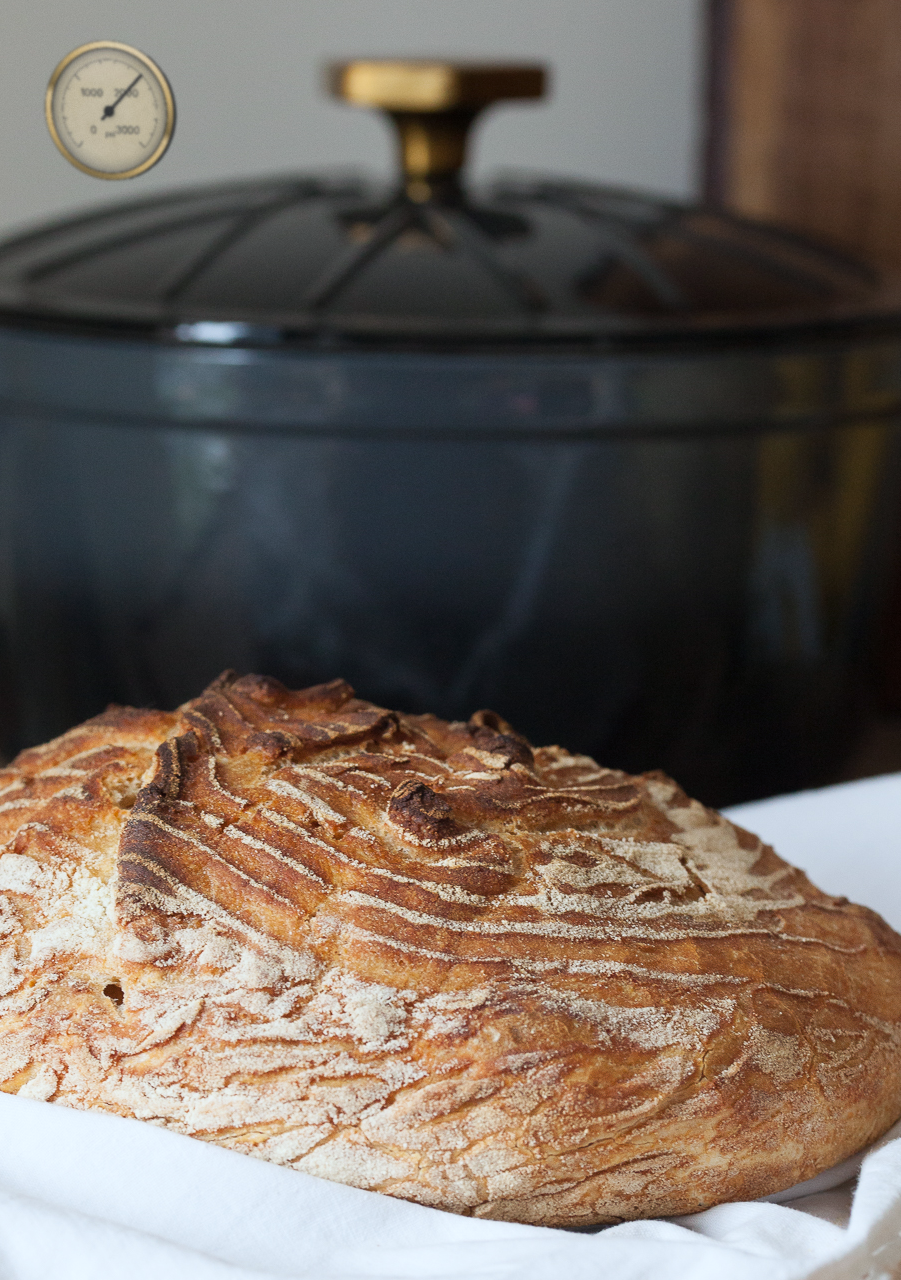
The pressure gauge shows 2000 psi
